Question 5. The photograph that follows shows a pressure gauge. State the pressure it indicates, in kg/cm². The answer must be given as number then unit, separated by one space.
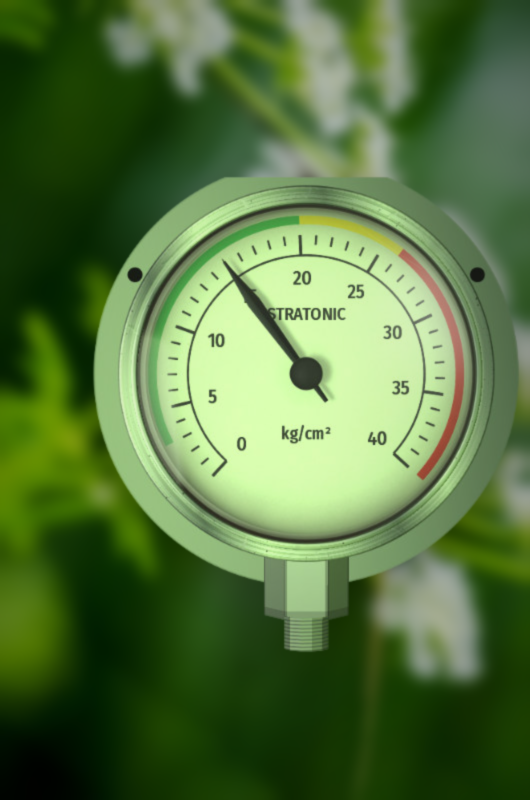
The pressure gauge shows 15 kg/cm²
